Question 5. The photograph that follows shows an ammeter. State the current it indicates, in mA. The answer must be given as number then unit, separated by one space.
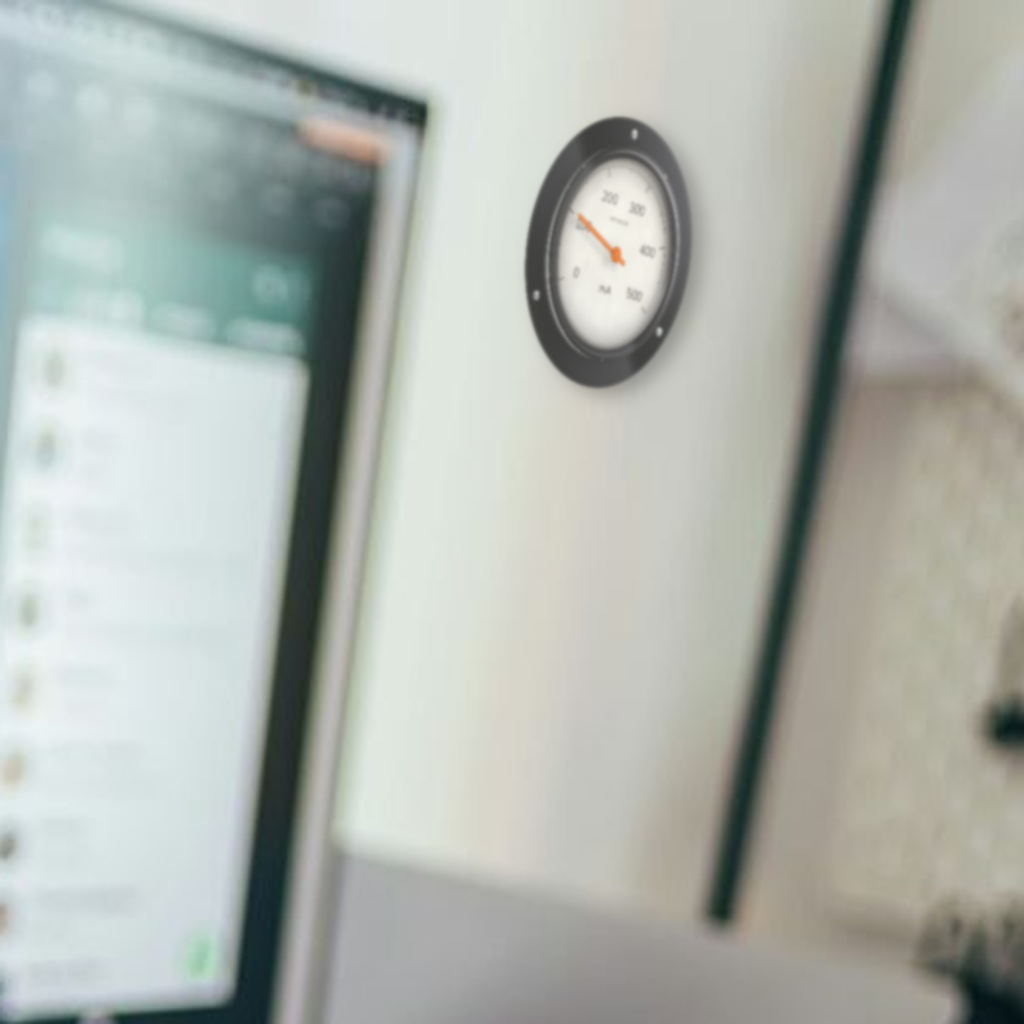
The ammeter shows 100 mA
